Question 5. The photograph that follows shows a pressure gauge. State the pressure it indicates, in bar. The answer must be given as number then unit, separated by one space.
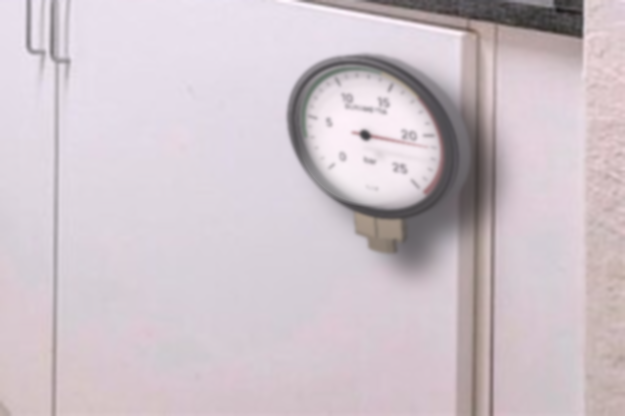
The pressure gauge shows 21 bar
